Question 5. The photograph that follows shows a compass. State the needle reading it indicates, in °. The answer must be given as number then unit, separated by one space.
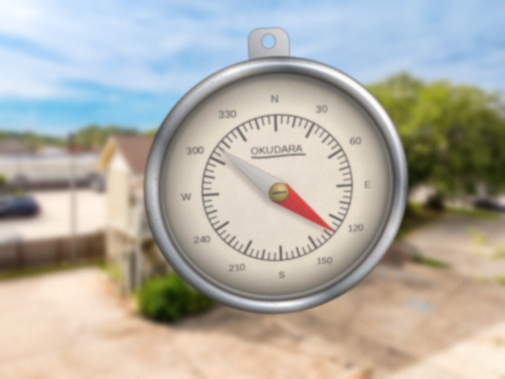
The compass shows 130 °
